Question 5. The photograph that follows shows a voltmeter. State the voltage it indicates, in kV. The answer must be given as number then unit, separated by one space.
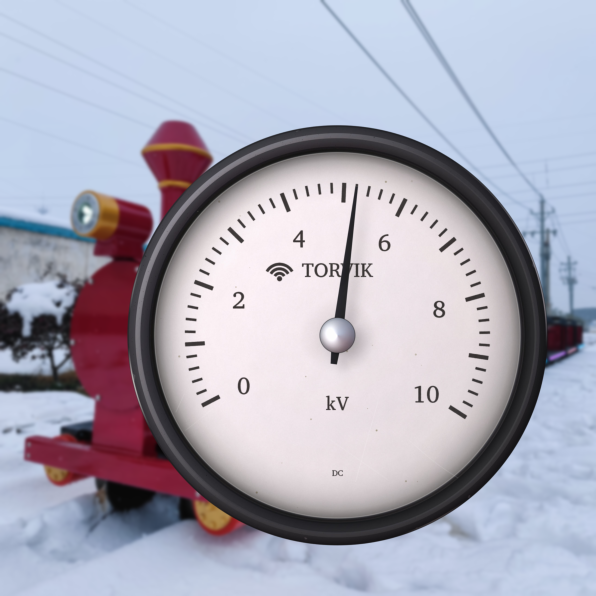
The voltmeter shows 5.2 kV
